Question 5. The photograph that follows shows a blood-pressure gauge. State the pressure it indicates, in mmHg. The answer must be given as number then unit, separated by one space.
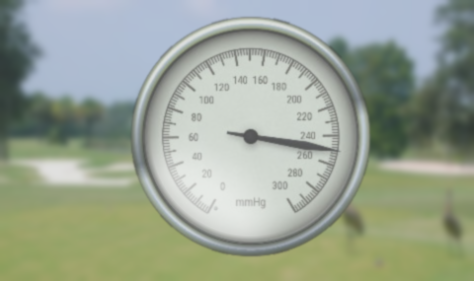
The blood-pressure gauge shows 250 mmHg
